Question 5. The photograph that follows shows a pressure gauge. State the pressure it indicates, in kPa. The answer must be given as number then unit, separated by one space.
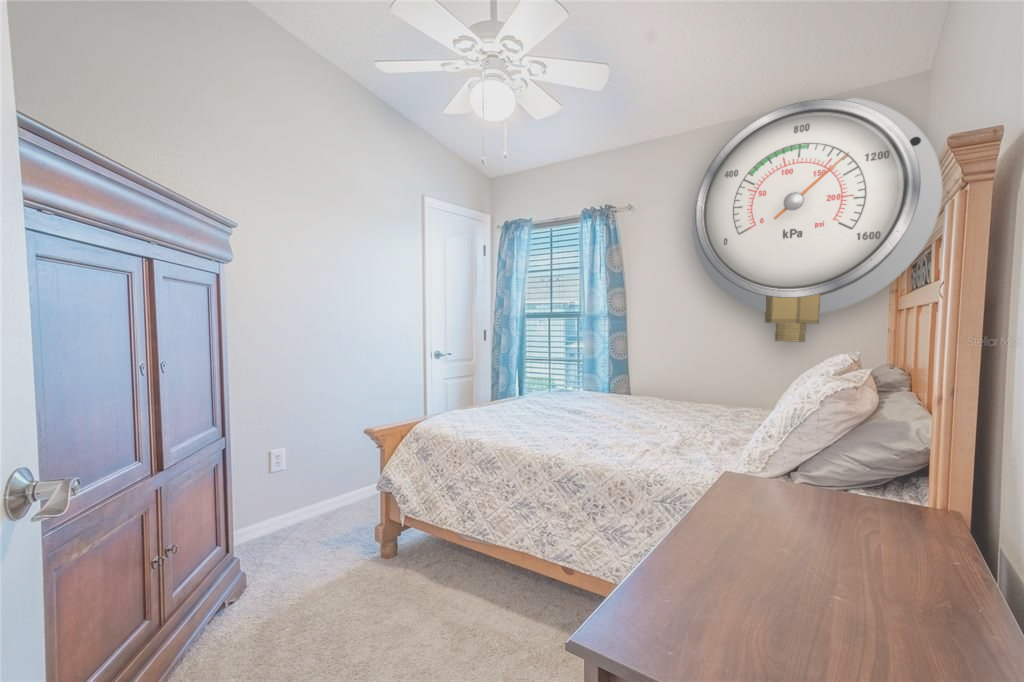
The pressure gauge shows 1100 kPa
